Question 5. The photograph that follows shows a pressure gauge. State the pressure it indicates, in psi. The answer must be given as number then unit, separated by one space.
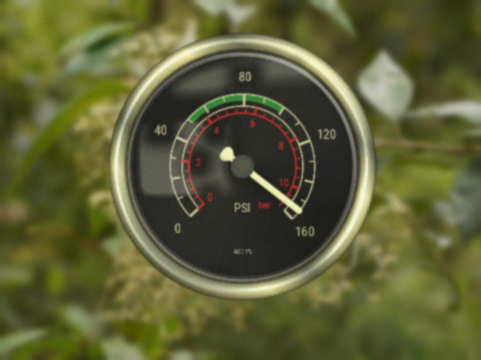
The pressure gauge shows 155 psi
